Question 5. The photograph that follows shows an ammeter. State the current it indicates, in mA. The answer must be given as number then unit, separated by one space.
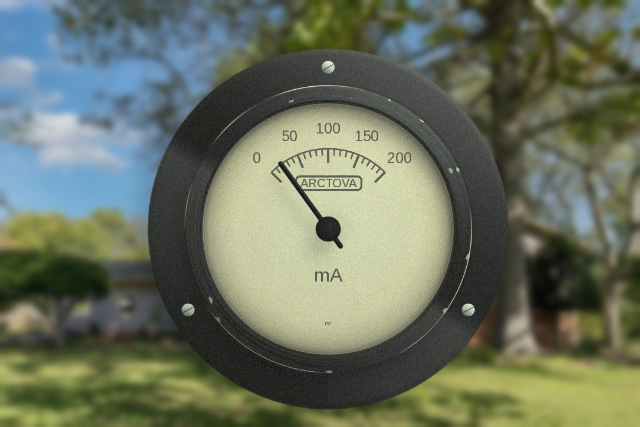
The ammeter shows 20 mA
